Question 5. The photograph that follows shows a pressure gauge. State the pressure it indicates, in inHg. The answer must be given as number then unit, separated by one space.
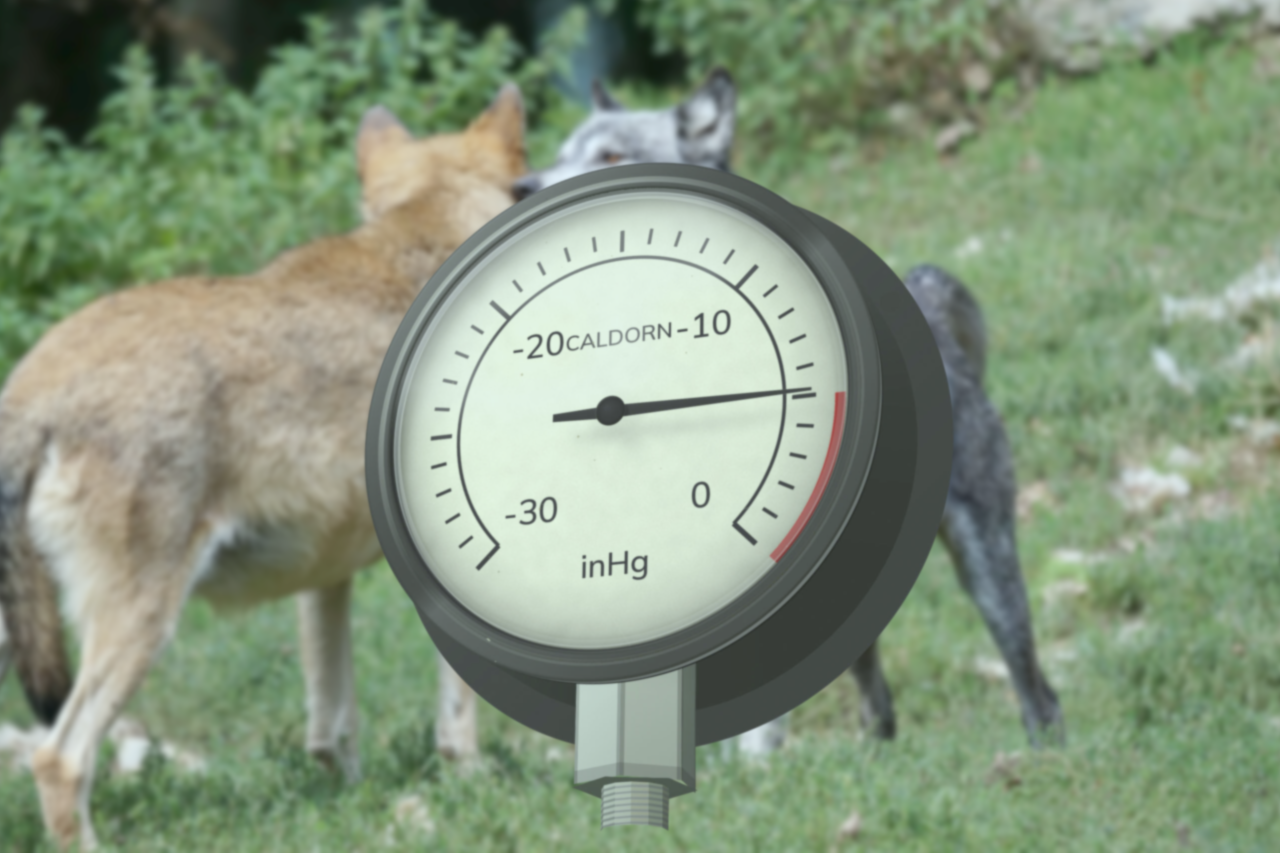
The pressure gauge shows -5 inHg
